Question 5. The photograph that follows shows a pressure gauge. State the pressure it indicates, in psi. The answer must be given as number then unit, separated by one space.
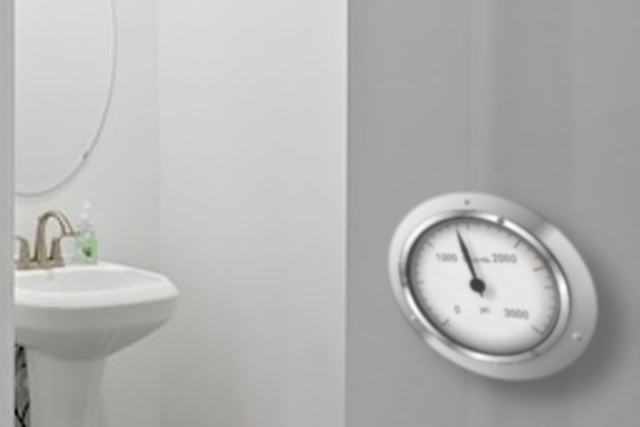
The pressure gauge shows 1400 psi
